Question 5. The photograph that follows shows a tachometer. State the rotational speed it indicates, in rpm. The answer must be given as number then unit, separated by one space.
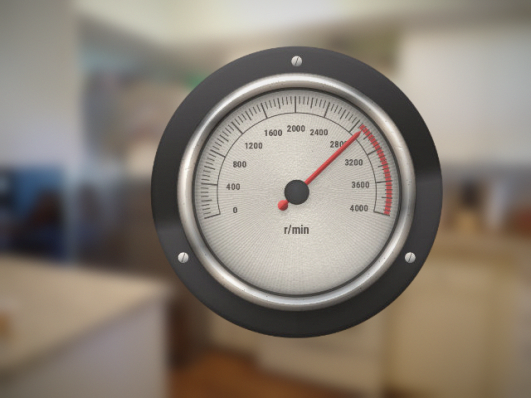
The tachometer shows 2900 rpm
